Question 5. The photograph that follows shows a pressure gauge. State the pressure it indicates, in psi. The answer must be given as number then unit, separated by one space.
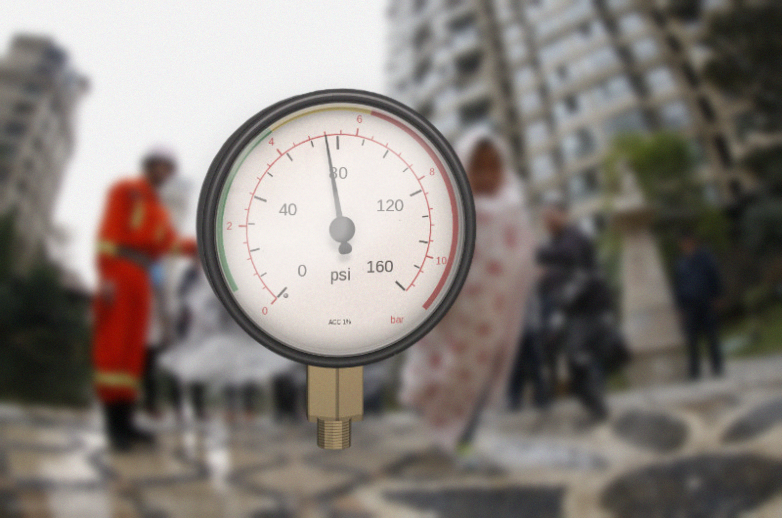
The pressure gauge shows 75 psi
